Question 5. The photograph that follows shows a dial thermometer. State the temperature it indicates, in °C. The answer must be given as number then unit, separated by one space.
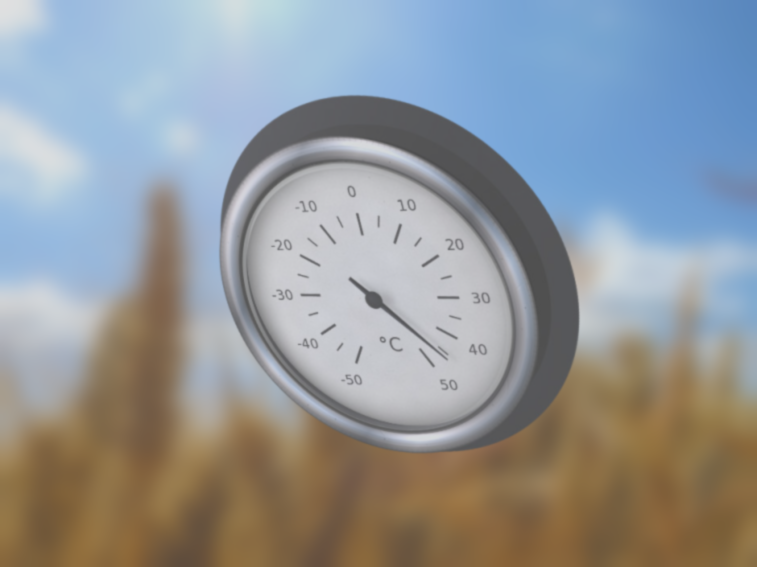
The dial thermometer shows 45 °C
